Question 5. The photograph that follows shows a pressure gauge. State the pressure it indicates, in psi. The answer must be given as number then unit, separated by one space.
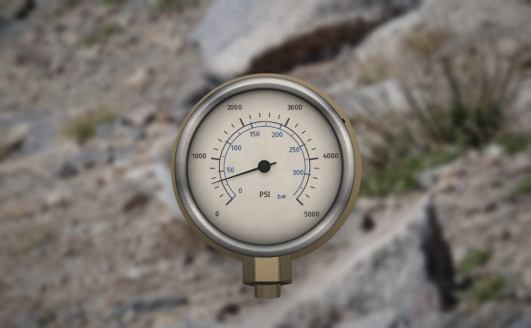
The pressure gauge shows 500 psi
